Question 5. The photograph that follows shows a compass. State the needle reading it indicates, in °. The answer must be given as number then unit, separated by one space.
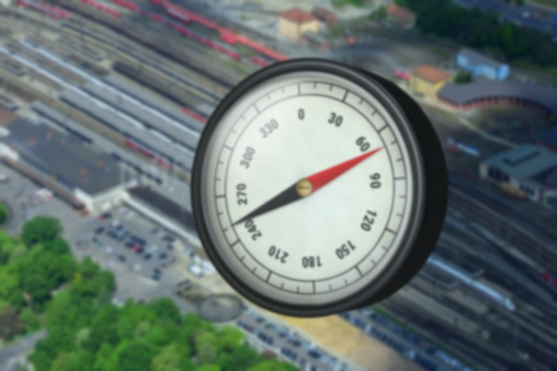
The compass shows 70 °
